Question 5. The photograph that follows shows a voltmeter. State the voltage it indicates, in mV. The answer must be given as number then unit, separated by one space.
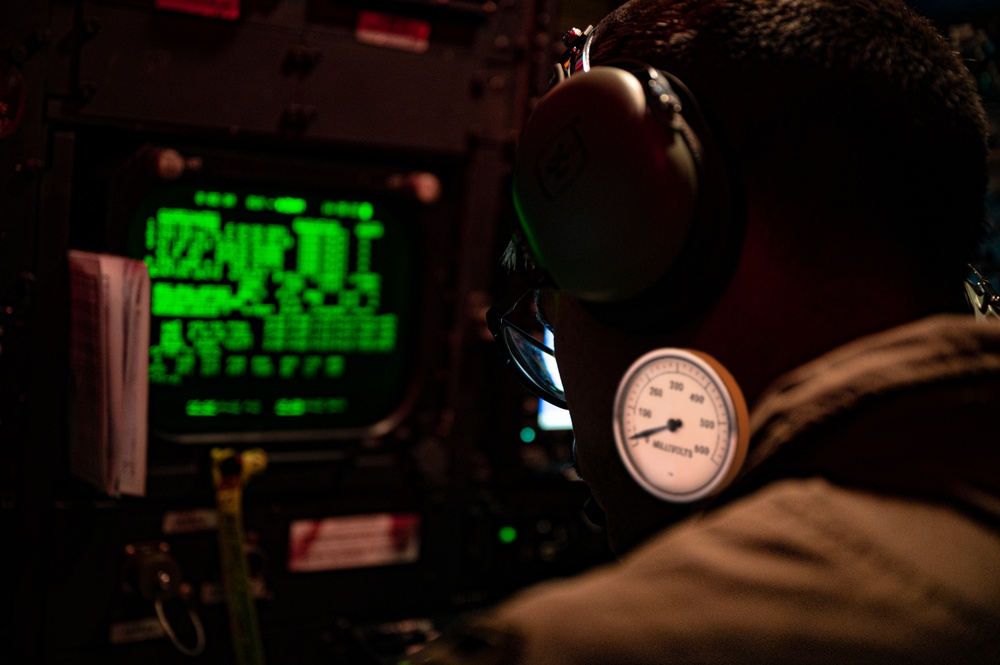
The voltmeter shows 20 mV
